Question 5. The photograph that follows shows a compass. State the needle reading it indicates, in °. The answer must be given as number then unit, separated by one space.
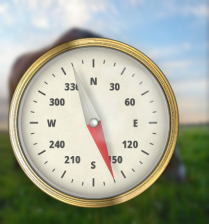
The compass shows 160 °
